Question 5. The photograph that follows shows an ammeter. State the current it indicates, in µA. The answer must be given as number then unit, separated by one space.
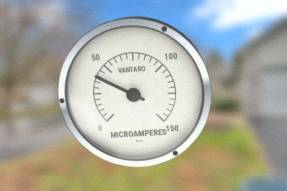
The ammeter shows 40 µA
